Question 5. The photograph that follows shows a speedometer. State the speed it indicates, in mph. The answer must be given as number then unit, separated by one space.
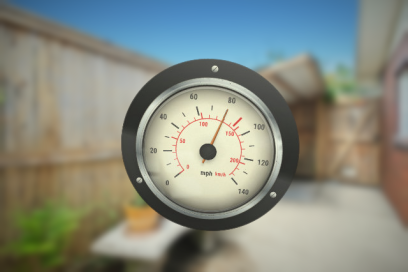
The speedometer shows 80 mph
